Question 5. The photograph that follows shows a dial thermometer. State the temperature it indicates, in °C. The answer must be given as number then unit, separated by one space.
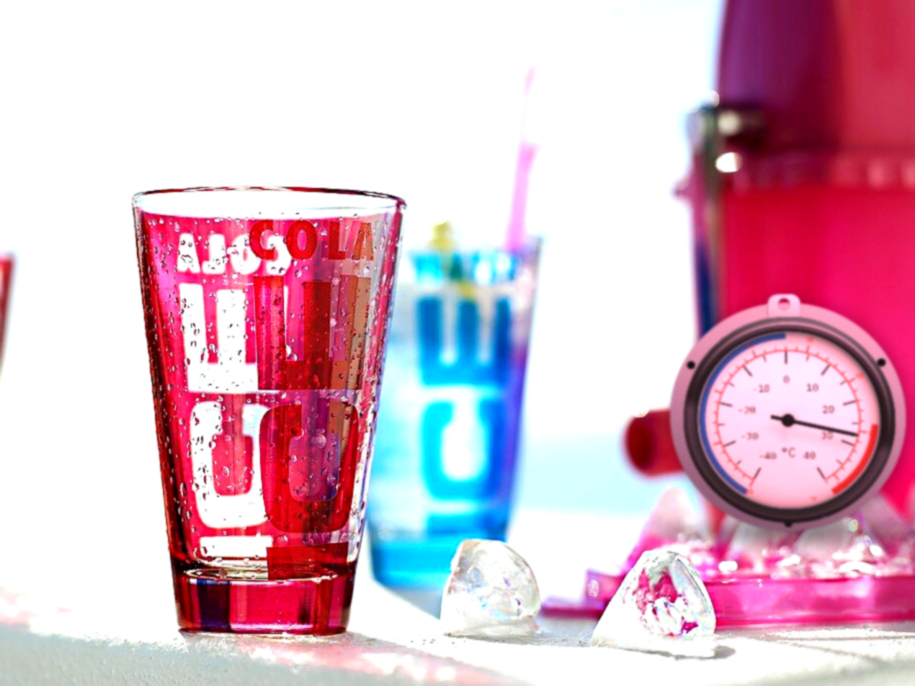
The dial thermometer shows 27.5 °C
